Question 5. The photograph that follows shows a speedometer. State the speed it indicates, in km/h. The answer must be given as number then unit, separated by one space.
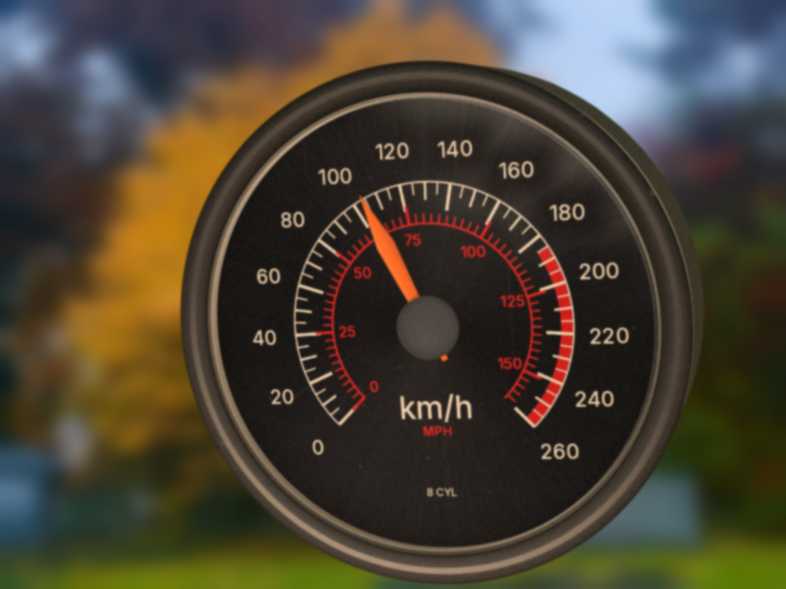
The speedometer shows 105 km/h
